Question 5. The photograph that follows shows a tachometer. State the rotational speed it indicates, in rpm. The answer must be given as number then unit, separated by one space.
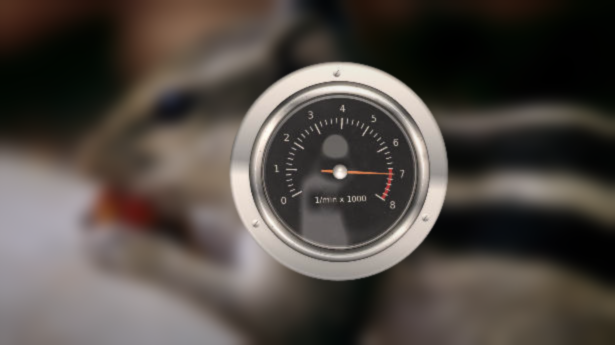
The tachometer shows 7000 rpm
